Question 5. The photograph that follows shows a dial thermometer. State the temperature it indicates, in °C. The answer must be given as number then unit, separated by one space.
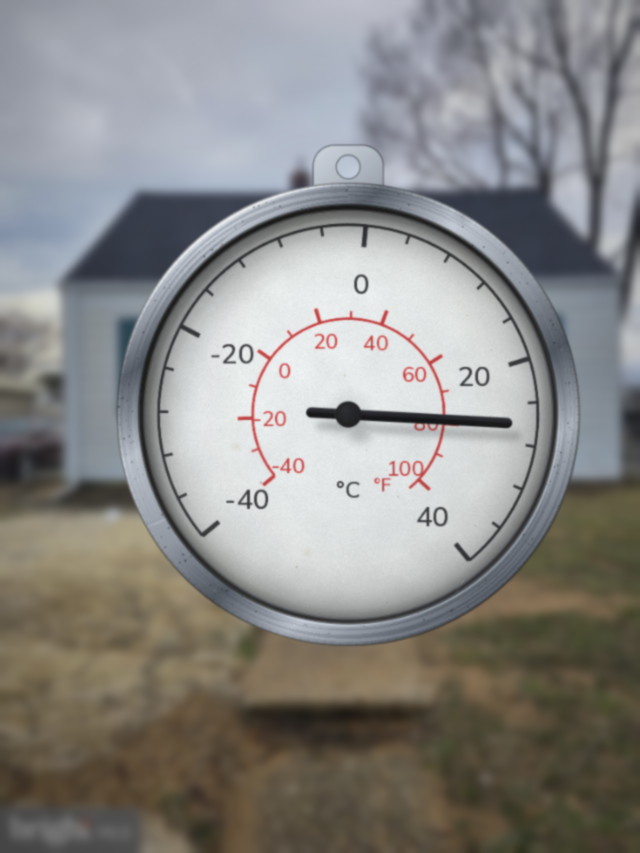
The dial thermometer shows 26 °C
